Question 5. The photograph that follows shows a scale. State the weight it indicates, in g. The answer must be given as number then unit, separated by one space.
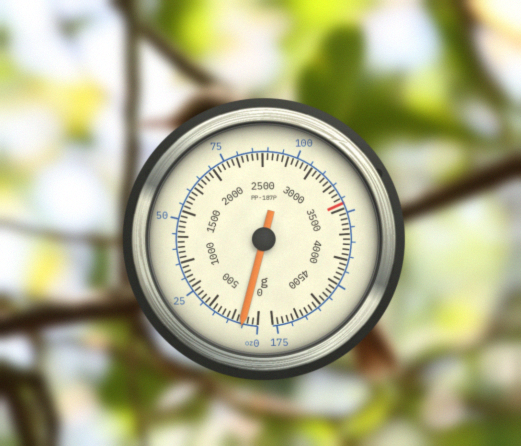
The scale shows 150 g
